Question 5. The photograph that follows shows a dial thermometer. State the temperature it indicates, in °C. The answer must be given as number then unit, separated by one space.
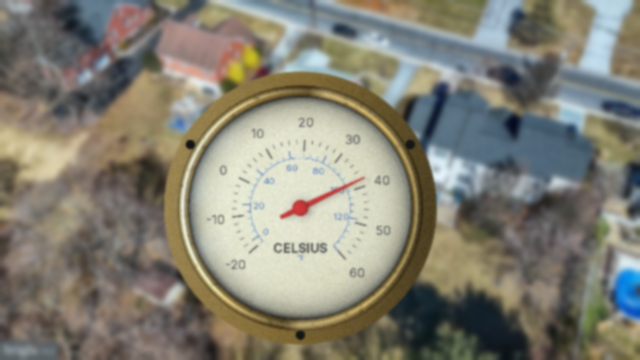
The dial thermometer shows 38 °C
